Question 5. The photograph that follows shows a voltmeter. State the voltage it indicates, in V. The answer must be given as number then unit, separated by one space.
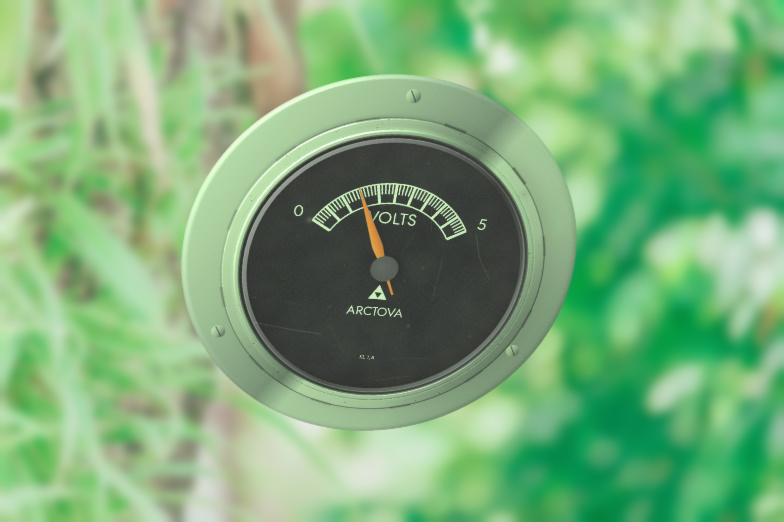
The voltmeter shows 1.5 V
